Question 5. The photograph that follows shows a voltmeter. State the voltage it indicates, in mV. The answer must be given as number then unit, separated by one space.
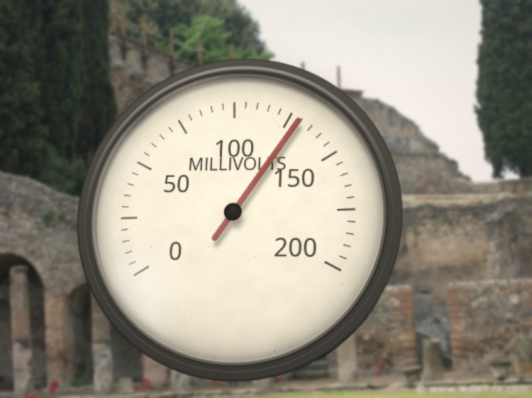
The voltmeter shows 130 mV
